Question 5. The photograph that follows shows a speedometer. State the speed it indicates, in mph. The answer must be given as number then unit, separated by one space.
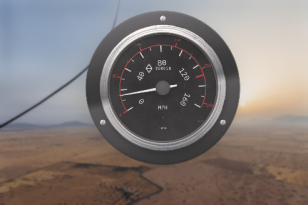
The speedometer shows 15 mph
